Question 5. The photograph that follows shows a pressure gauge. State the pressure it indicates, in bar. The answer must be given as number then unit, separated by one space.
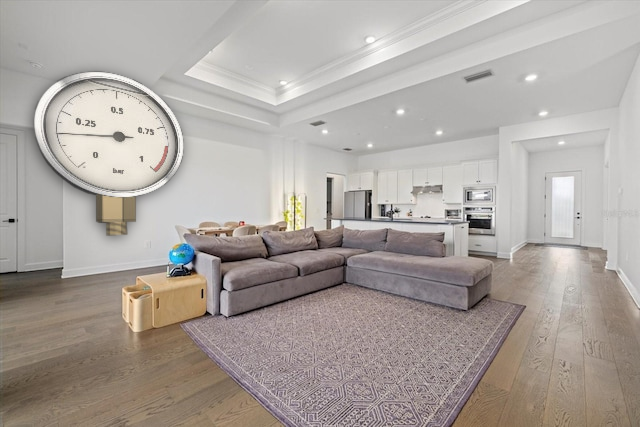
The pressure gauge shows 0.15 bar
